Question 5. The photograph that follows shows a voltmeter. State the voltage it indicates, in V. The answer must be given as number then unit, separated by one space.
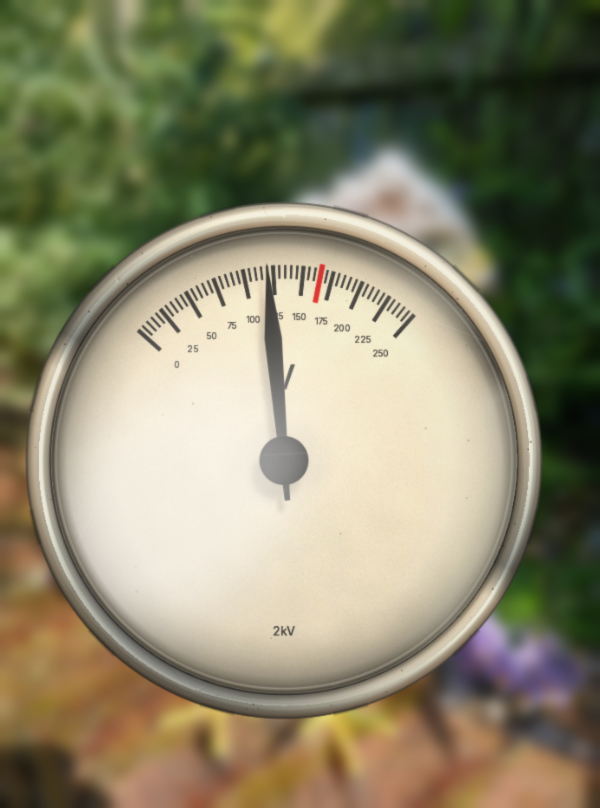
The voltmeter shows 120 V
